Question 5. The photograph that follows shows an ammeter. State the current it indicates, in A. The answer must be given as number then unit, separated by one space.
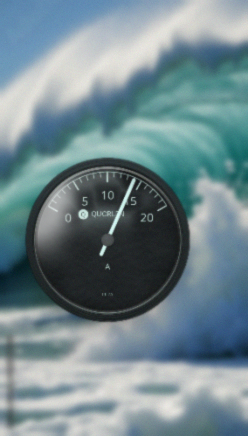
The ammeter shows 14 A
